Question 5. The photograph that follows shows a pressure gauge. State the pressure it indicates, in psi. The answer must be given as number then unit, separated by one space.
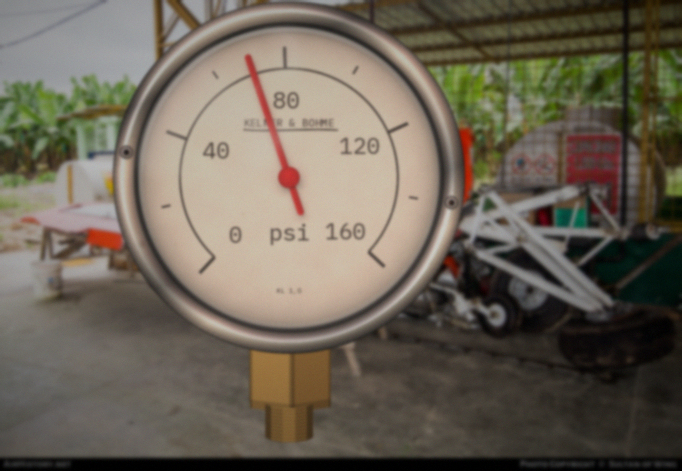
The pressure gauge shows 70 psi
